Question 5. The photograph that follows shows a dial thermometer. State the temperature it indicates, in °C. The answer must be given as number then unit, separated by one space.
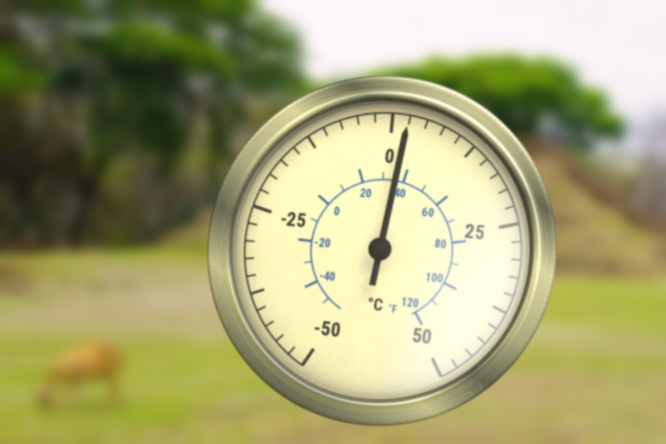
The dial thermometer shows 2.5 °C
